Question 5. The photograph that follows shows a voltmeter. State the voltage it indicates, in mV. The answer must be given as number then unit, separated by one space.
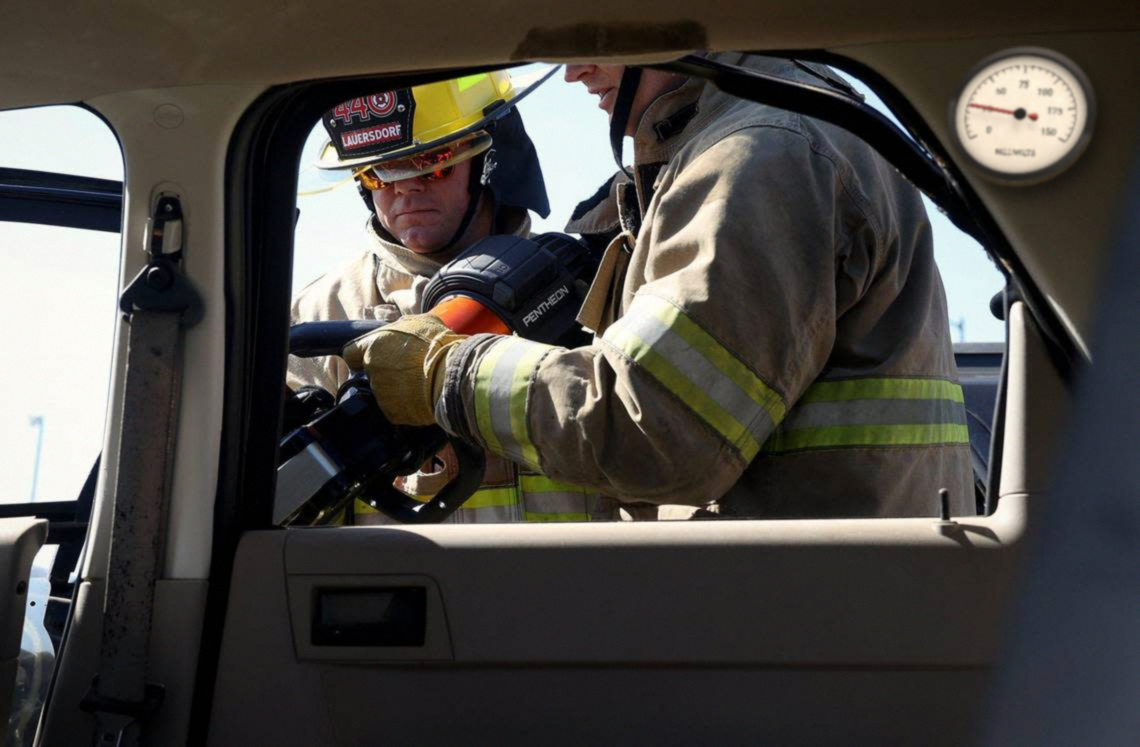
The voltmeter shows 25 mV
